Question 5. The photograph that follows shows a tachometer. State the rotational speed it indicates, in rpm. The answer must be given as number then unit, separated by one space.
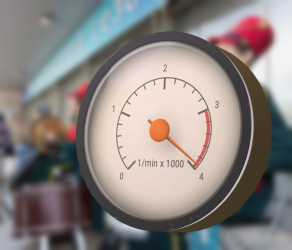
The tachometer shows 3900 rpm
